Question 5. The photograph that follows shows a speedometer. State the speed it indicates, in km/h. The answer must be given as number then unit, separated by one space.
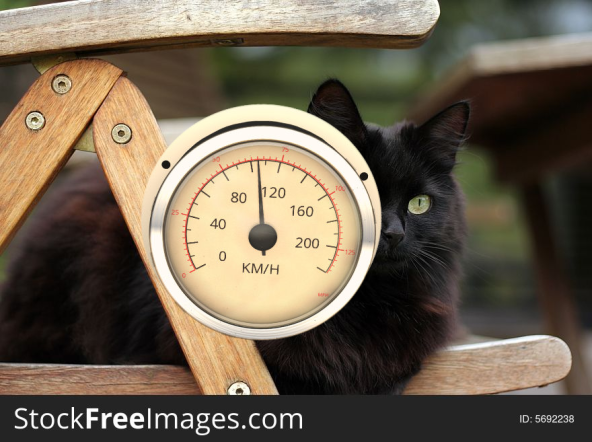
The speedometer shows 105 km/h
